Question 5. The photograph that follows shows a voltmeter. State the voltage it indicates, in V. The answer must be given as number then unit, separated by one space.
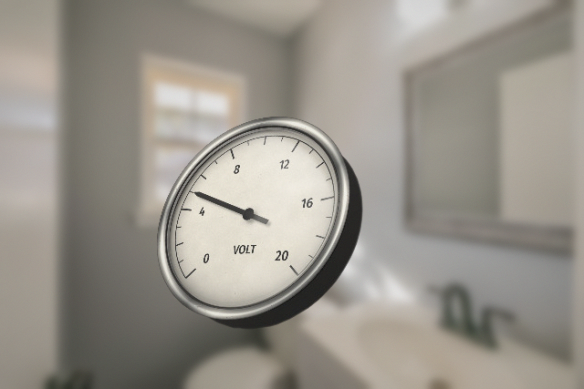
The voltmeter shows 5 V
